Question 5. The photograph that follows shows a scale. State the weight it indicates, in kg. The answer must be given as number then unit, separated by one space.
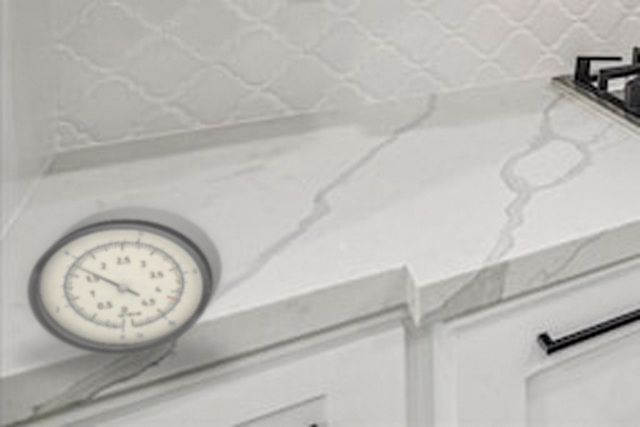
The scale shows 1.75 kg
